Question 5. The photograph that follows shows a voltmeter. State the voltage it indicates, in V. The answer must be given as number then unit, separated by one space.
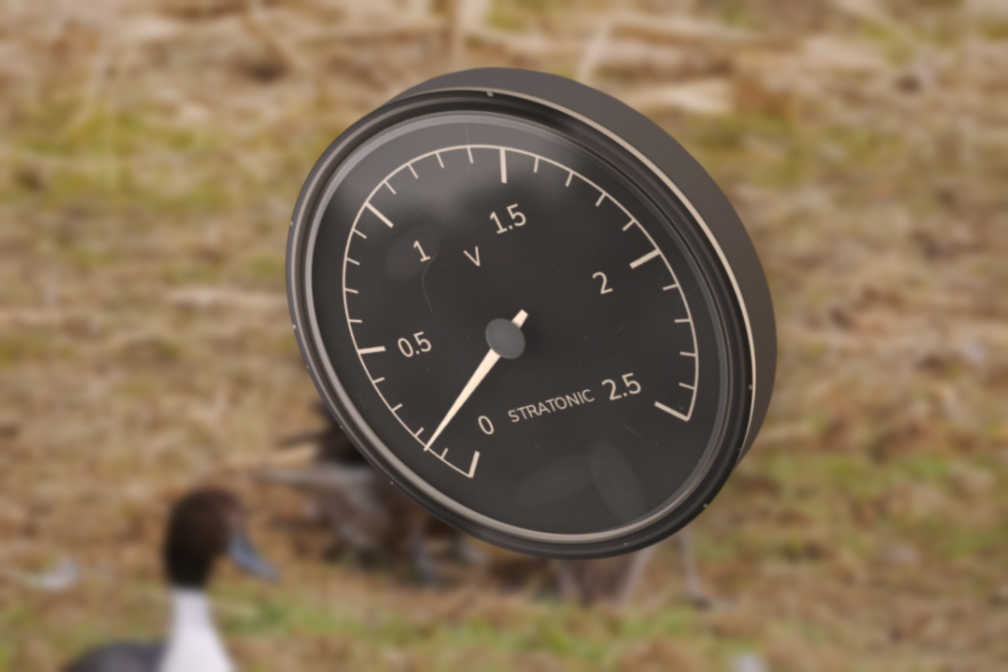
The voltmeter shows 0.15 V
